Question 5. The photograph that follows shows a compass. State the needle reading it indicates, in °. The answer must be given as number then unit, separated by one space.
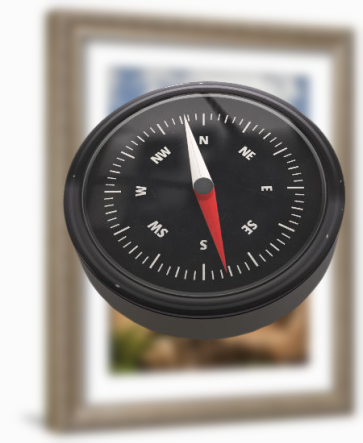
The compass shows 167.5 °
